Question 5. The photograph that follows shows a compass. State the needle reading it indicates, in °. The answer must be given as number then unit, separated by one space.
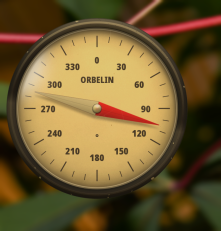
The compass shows 105 °
